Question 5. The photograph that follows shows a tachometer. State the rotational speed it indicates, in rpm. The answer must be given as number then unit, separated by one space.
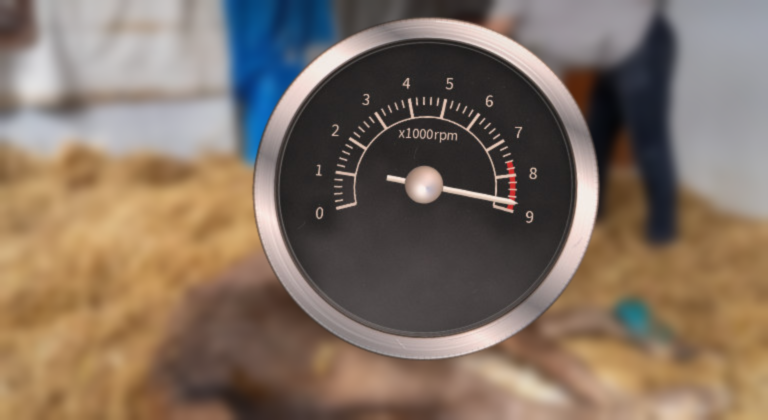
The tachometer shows 8800 rpm
